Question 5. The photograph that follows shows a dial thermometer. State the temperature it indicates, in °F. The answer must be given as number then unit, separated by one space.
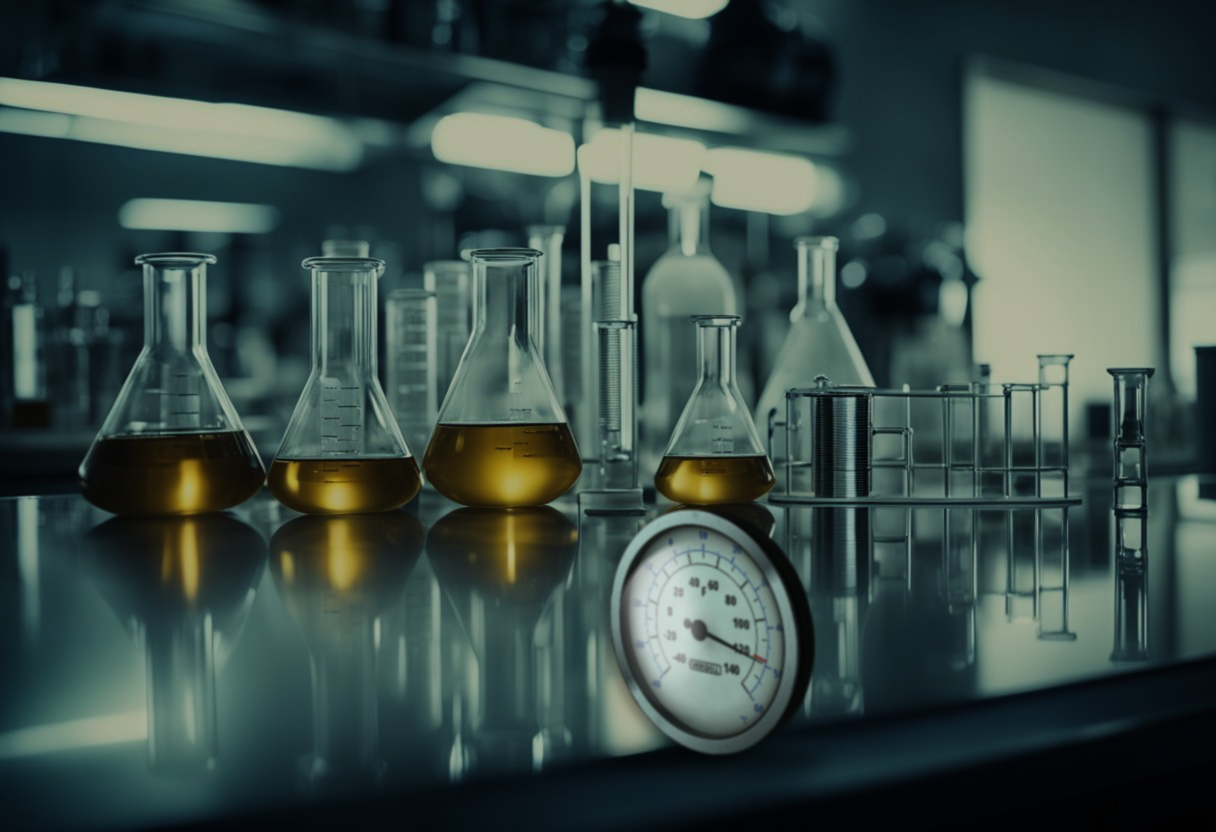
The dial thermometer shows 120 °F
